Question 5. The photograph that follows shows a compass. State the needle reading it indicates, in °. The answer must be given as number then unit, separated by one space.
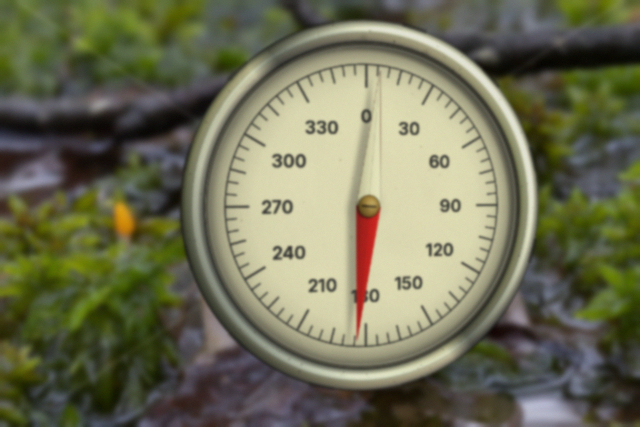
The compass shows 185 °
